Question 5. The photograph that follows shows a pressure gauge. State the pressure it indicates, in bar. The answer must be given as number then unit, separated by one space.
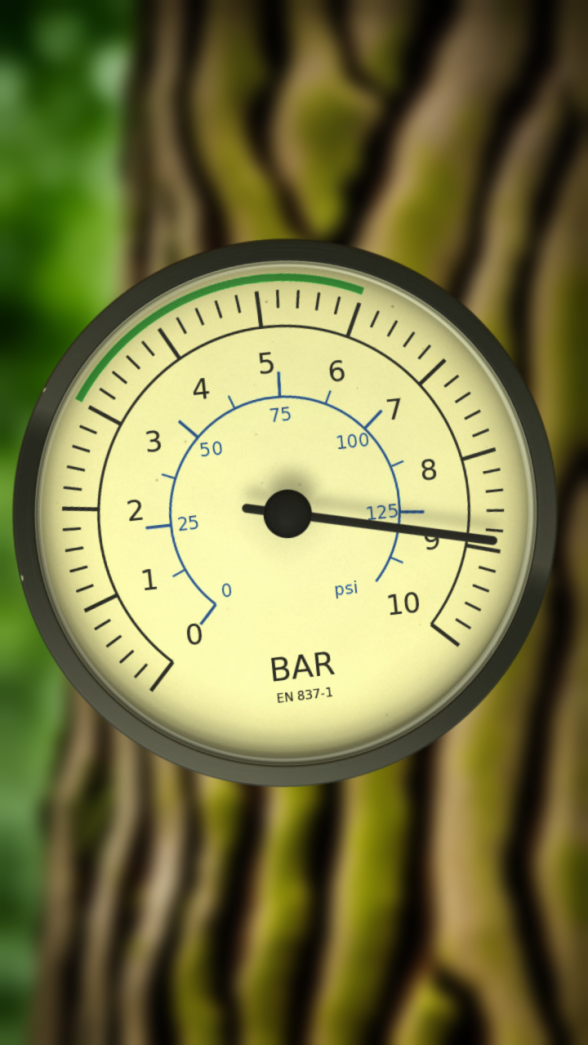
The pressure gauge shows 8.9 bar
